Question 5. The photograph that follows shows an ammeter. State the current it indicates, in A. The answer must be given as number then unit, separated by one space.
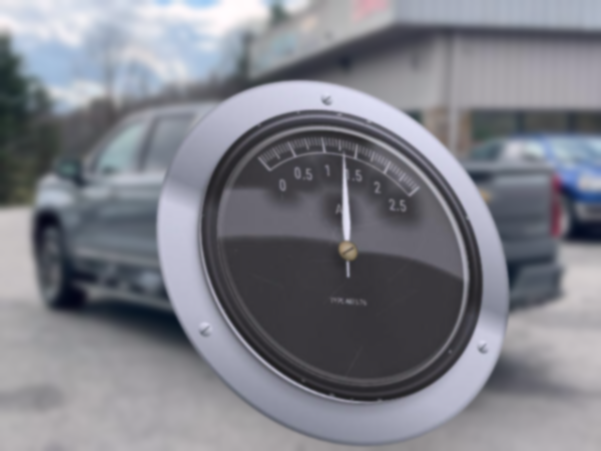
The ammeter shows 1.25 A
